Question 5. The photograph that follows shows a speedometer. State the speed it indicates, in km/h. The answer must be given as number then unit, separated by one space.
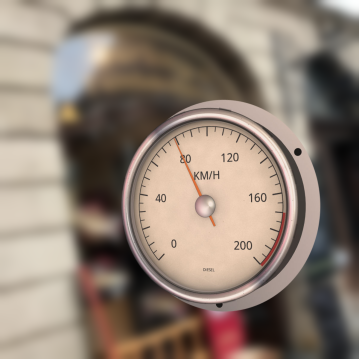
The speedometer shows 80 km/h
